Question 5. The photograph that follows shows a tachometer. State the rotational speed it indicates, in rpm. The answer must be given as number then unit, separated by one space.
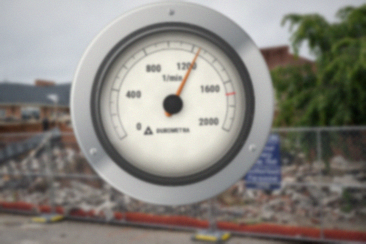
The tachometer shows 1250 rpm
